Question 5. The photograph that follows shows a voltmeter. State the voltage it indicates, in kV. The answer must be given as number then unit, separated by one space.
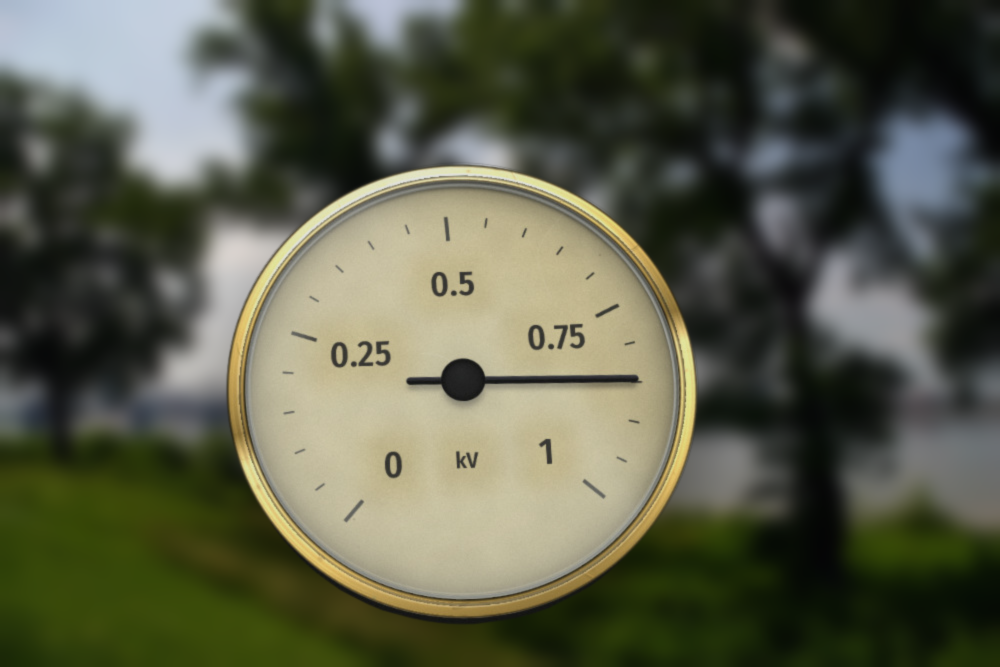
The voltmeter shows 0.85 kV
